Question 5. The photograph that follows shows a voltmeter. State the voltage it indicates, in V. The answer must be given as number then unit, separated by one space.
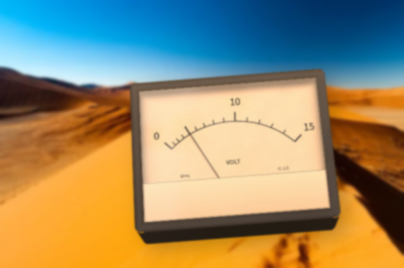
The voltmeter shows 5 V
